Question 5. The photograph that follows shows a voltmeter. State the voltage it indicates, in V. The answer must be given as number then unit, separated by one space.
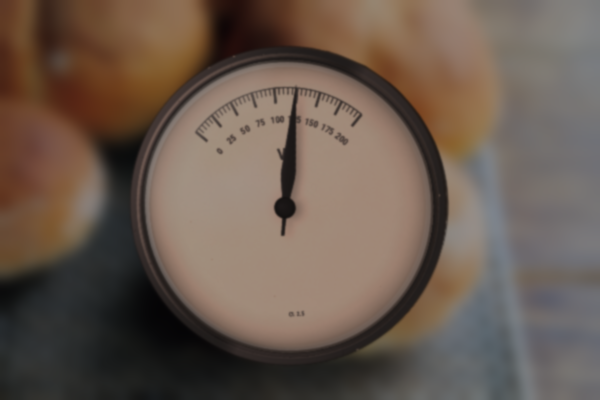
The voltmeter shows 125 V
